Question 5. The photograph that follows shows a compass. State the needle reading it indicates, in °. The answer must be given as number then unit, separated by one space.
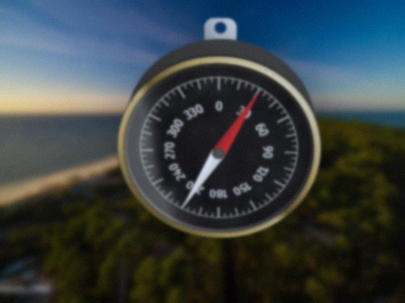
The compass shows 30 °
